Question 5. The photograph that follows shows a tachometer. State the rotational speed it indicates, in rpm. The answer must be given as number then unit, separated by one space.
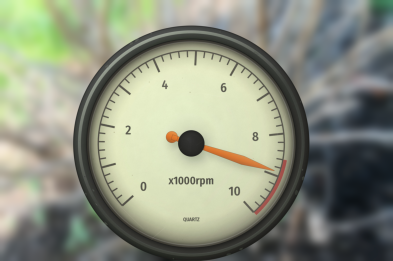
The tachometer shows 8900 rpm
